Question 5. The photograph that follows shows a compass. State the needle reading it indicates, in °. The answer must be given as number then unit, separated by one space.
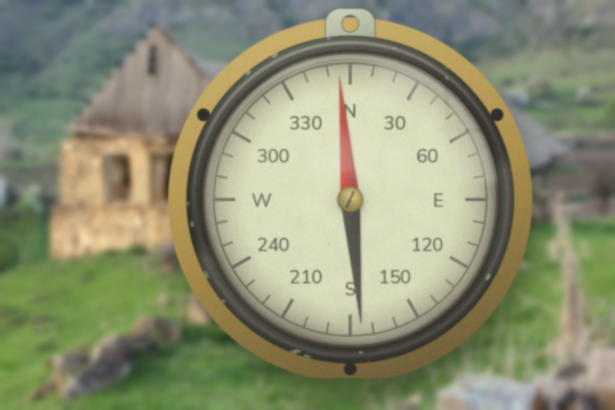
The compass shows 355 °
